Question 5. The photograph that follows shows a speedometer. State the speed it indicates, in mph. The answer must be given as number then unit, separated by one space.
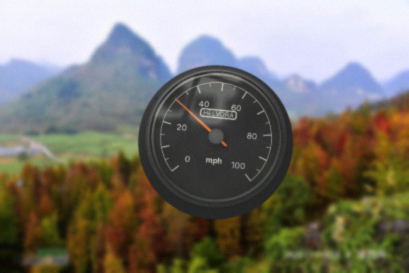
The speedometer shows 30 mph
